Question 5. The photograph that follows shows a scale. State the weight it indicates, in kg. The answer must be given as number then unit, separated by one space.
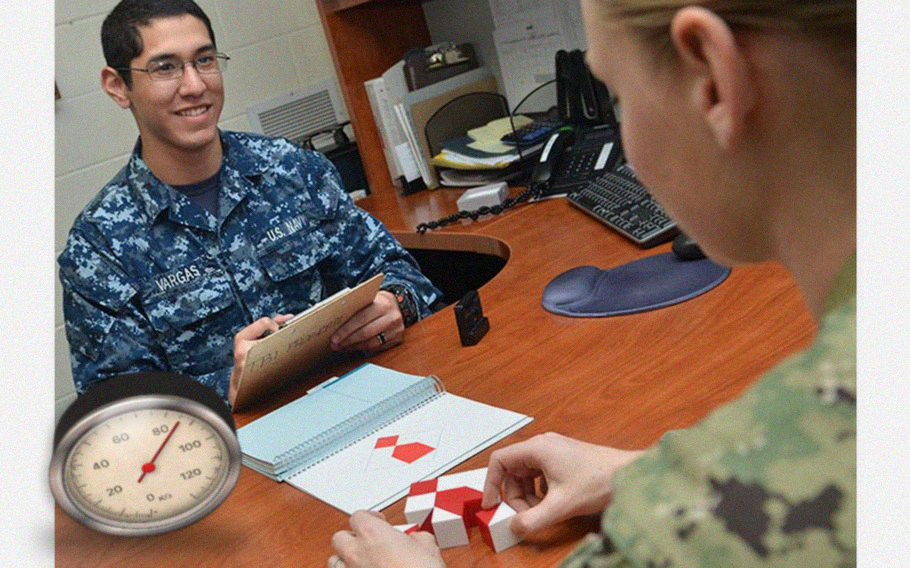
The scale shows 85 kg
